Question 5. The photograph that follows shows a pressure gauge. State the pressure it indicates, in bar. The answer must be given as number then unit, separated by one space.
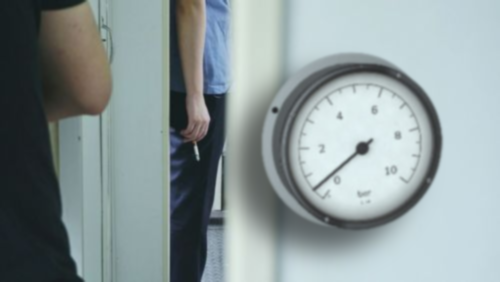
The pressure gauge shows 0.5 bar
